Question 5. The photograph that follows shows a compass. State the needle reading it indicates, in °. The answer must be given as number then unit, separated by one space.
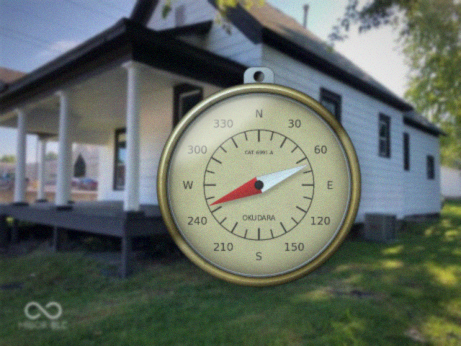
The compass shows 247.5 °
